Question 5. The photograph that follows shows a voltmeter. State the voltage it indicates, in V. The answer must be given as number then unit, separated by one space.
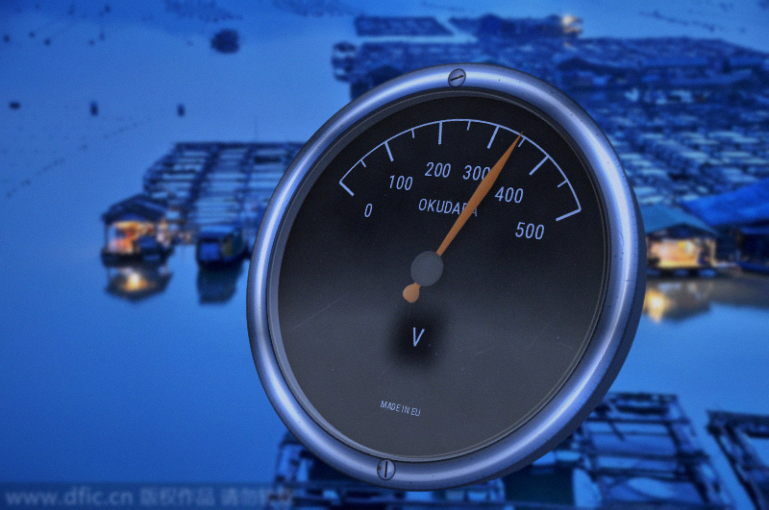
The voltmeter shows 350 V
